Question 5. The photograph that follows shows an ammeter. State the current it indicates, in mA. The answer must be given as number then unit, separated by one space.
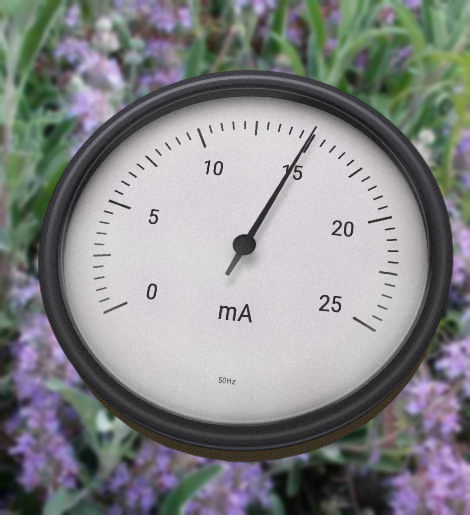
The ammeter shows 15 mA
